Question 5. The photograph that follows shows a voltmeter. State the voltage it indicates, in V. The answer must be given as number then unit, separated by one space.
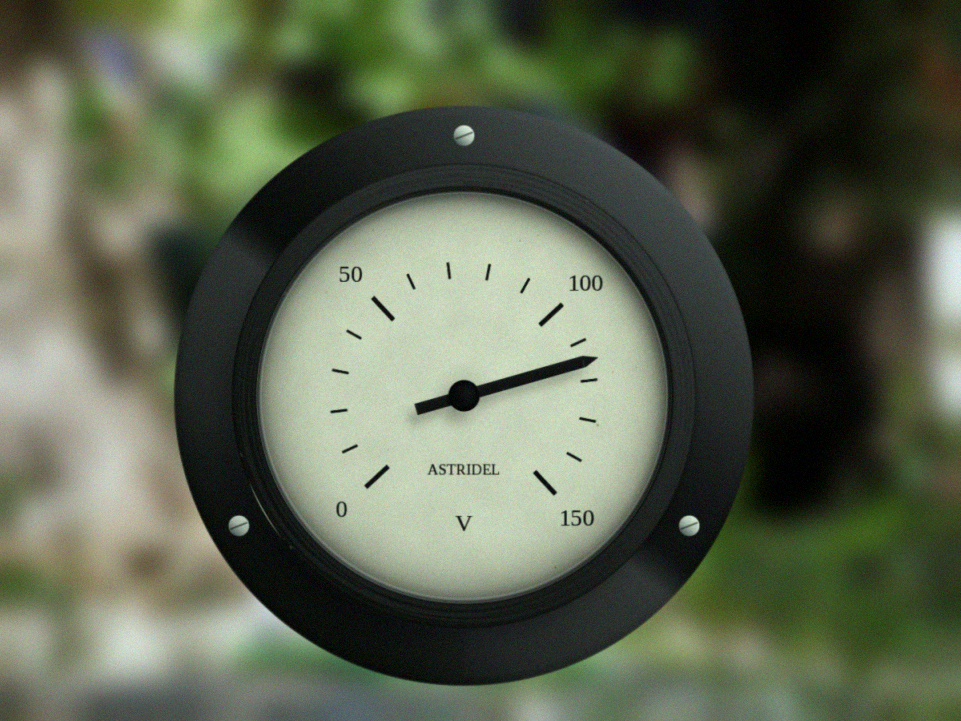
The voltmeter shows 115 V
